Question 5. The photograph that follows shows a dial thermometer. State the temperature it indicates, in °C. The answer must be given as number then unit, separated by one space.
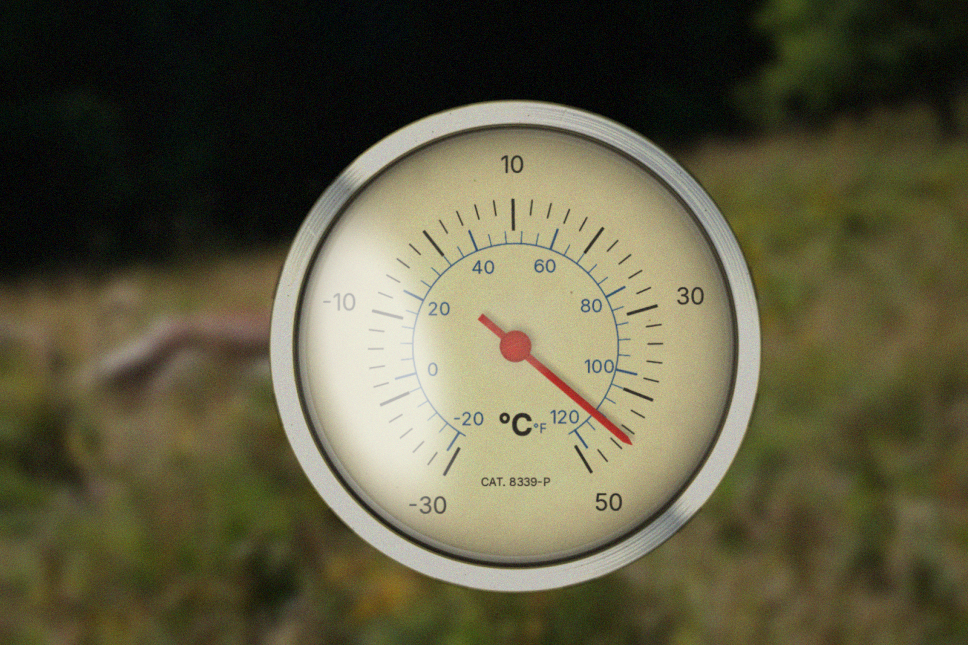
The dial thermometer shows 45 °C
